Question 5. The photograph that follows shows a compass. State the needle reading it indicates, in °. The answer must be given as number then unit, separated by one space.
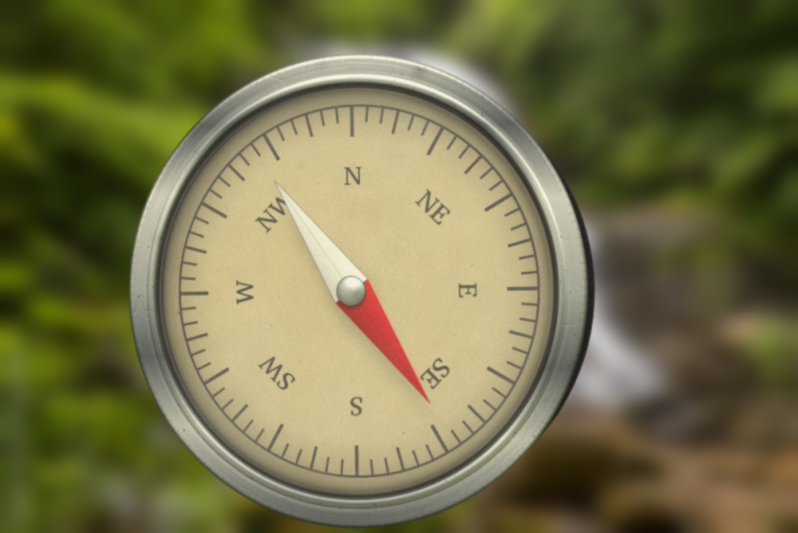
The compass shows 145 °
